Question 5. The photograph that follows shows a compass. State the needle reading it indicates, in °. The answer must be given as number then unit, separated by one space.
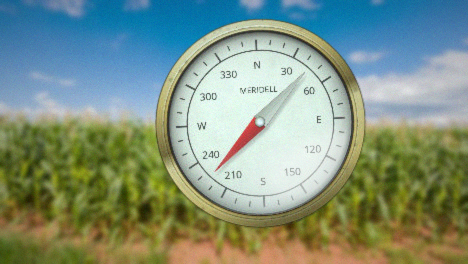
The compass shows 225 °
